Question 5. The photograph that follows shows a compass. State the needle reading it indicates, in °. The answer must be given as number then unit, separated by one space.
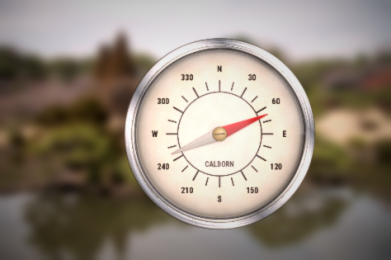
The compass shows 67.5 °
